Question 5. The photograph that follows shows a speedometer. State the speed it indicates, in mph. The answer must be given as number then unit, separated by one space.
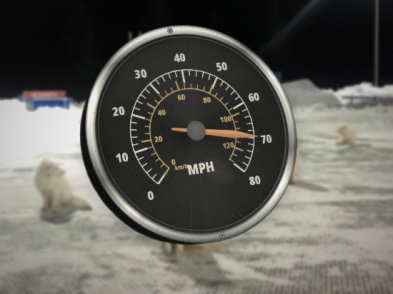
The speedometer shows 70 mph
